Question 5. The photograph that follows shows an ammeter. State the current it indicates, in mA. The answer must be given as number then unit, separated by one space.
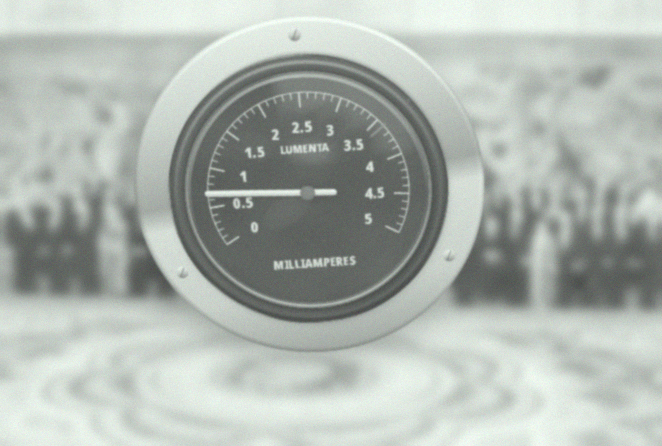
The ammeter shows 0.7 mA
